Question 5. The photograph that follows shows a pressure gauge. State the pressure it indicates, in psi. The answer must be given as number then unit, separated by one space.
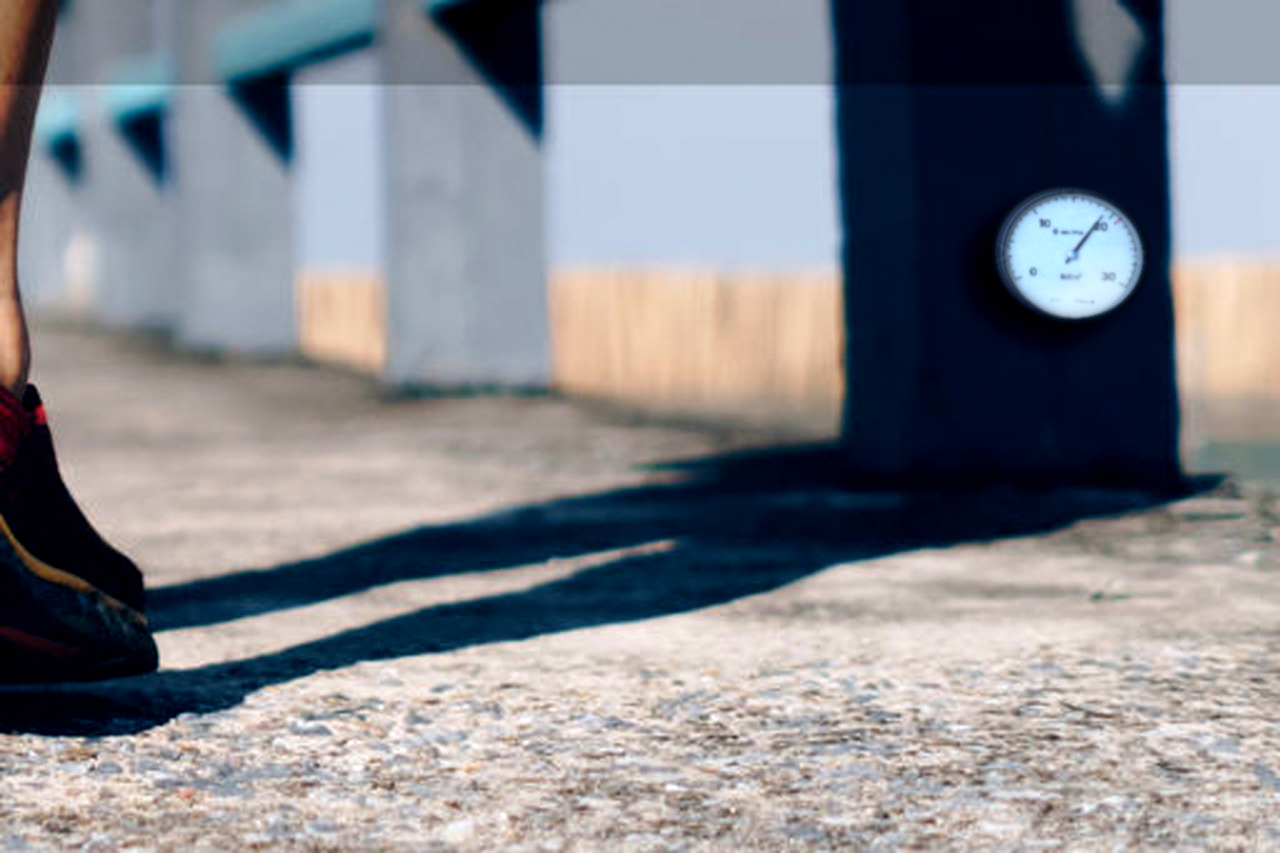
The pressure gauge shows 19 psi
